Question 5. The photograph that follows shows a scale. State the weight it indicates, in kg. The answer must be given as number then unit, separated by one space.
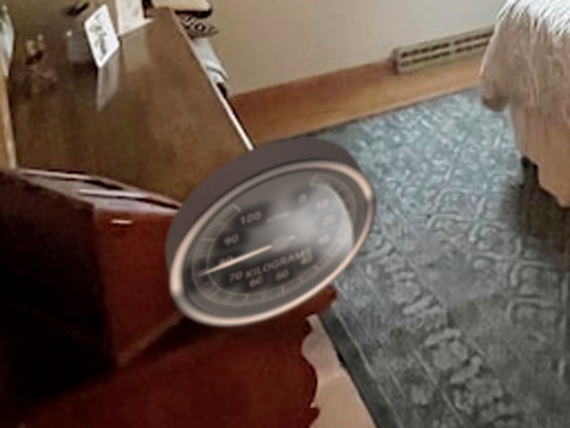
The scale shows 80 kg
